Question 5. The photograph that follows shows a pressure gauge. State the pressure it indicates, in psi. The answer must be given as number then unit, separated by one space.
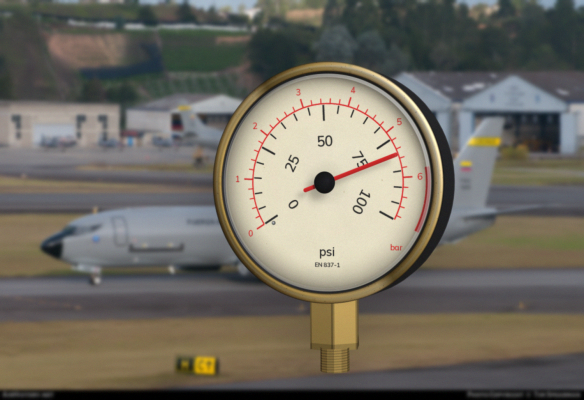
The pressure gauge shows 80 psi
